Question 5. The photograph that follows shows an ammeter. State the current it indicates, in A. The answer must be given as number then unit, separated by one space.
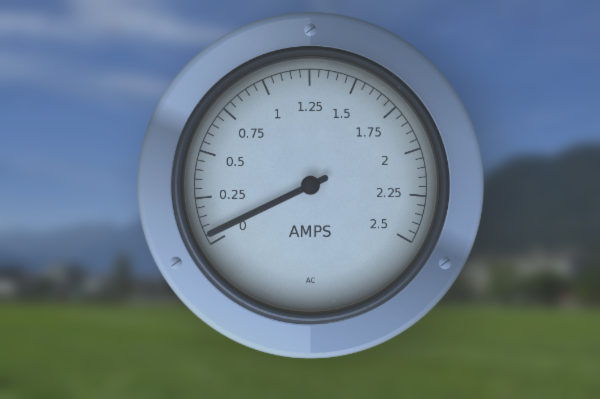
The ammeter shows 0.05 A
